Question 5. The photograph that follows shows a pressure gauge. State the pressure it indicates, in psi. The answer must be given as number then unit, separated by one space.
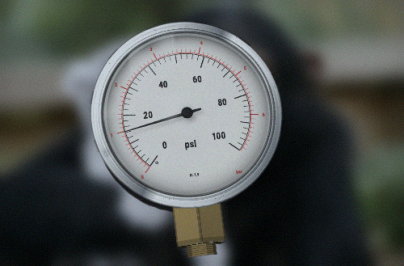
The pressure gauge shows 14 psi
